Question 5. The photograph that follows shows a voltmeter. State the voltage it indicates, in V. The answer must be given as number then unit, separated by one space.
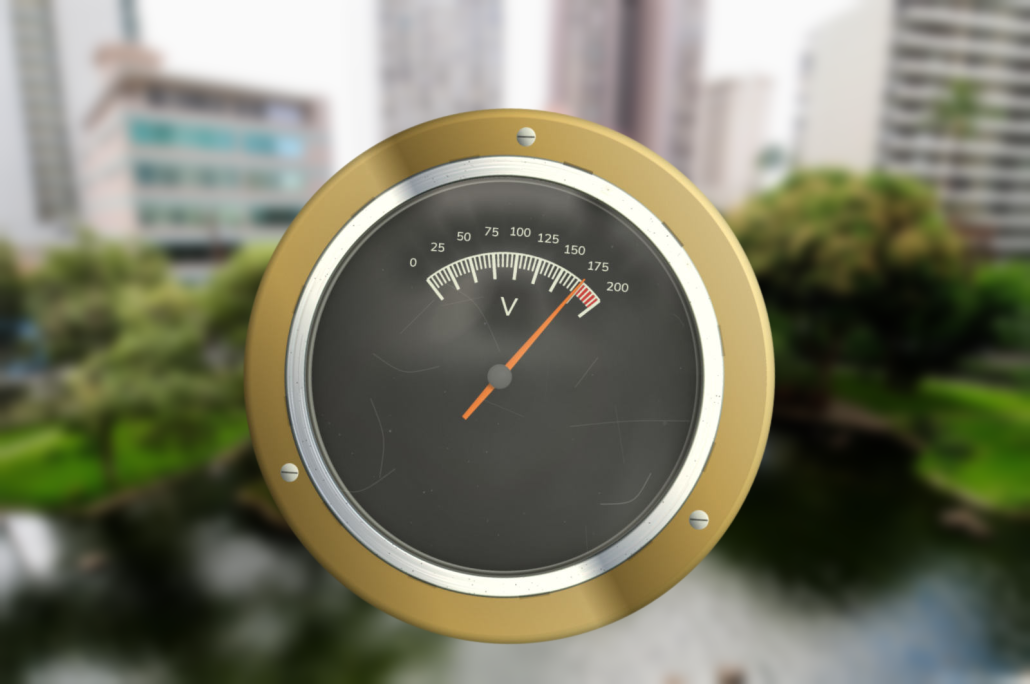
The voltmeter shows 175 V
